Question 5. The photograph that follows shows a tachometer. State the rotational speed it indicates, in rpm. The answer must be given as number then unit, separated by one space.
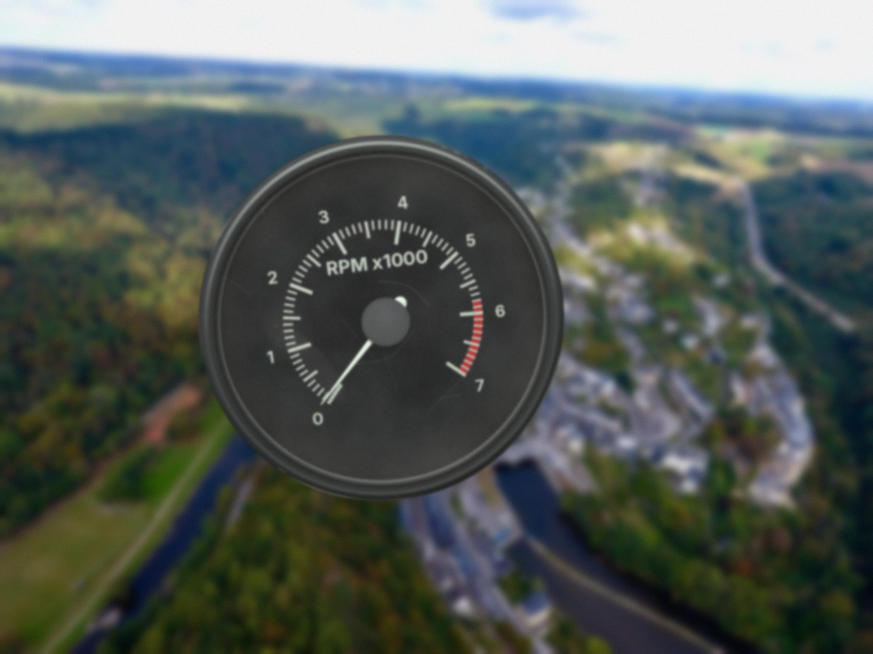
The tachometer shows 100 rpm
